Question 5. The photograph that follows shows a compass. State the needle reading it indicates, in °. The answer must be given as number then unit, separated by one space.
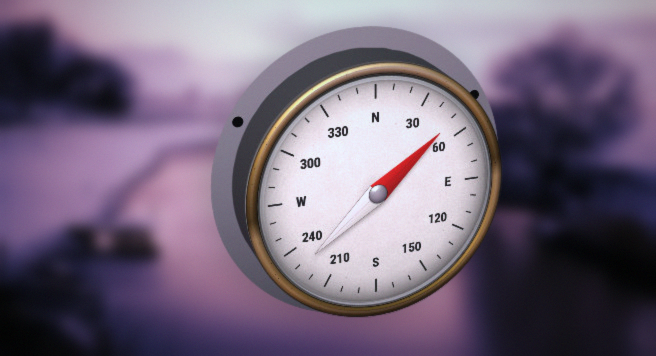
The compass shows 50 °
